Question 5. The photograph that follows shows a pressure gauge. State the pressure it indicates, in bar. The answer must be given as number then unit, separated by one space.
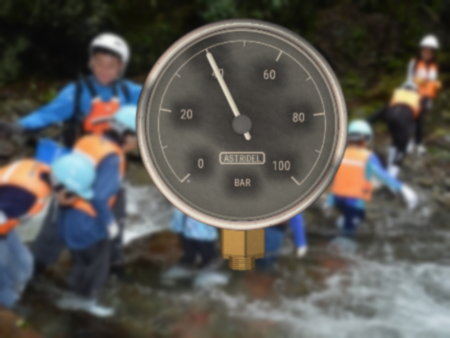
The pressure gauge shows 40 bar
